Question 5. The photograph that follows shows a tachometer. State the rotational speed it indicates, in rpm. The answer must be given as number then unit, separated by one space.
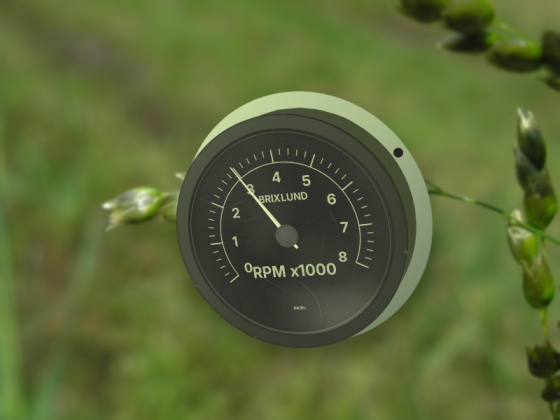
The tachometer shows 3000 rpm
